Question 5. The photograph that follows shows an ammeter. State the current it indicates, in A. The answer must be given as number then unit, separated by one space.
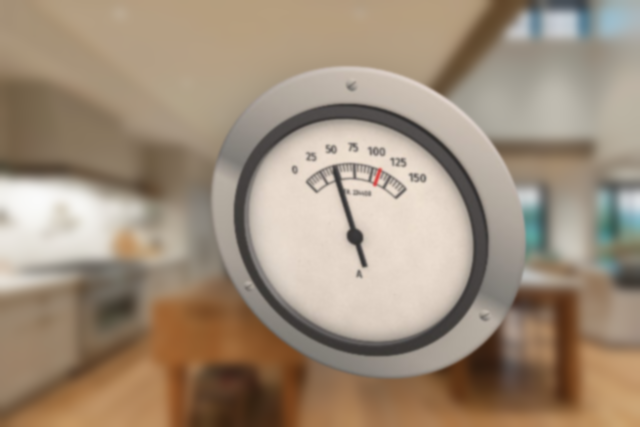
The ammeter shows 50 A
